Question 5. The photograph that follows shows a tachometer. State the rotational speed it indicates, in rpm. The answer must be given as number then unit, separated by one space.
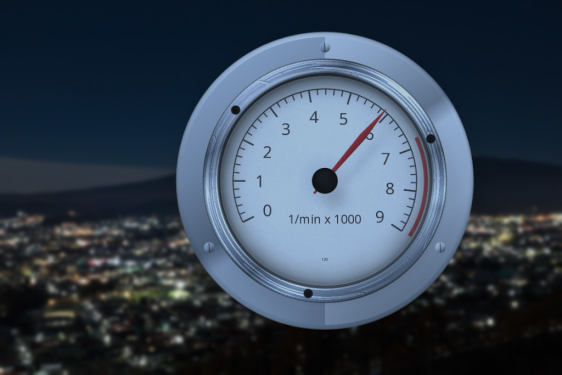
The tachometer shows 5900 rpm
